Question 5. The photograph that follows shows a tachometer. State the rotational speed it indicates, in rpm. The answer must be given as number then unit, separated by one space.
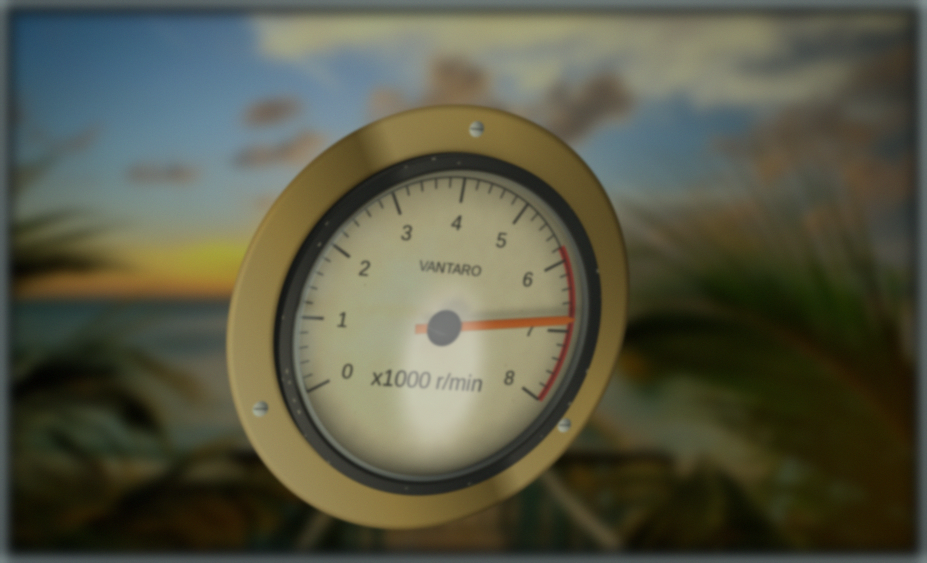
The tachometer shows 6800 rpm
